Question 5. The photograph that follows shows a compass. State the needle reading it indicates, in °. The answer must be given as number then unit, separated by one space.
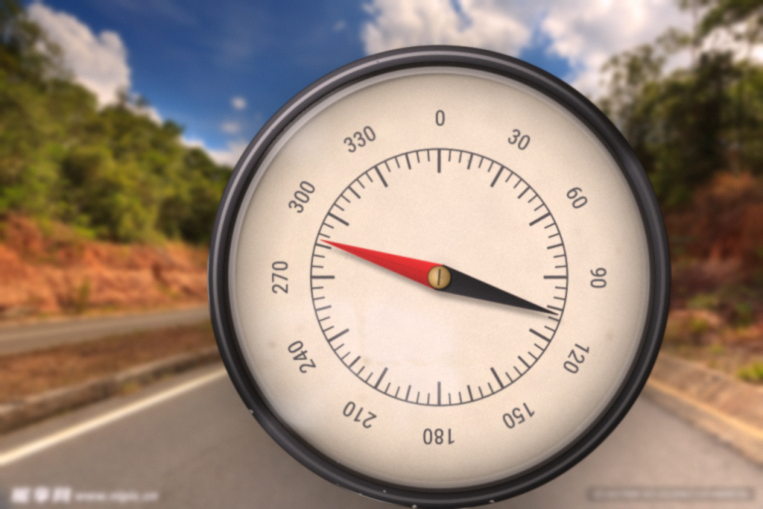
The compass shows 287.5 °
